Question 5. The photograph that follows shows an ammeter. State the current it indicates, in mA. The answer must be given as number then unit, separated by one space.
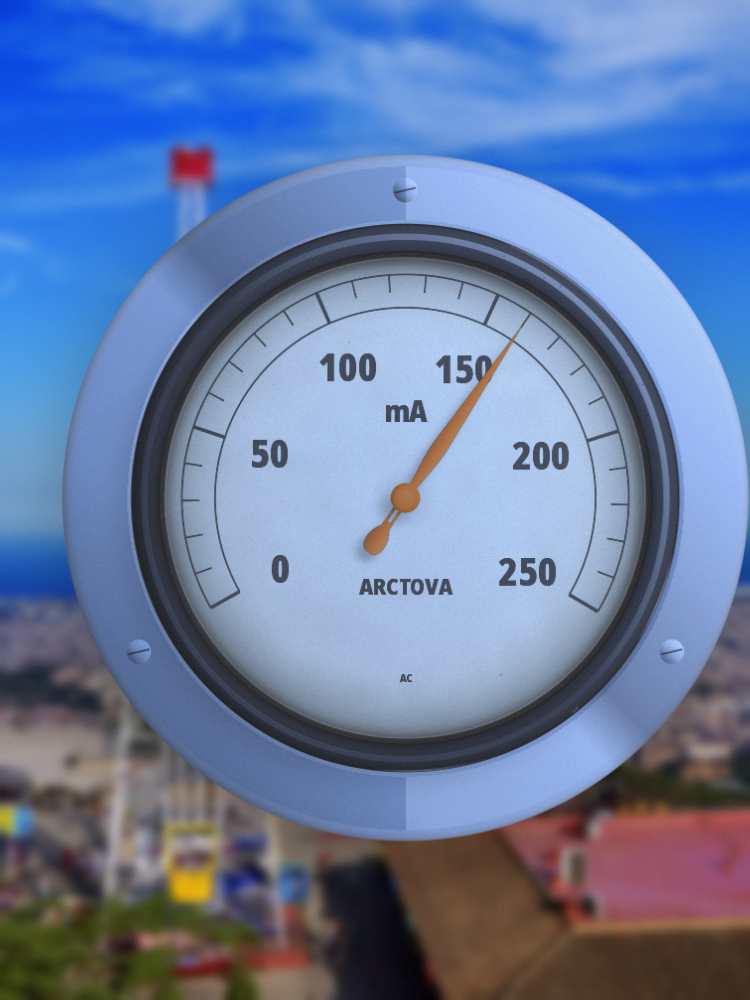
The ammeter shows 160 mA
